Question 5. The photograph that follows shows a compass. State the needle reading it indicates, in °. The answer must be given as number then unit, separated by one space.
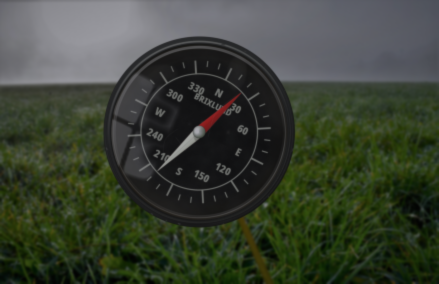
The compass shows 20 °
